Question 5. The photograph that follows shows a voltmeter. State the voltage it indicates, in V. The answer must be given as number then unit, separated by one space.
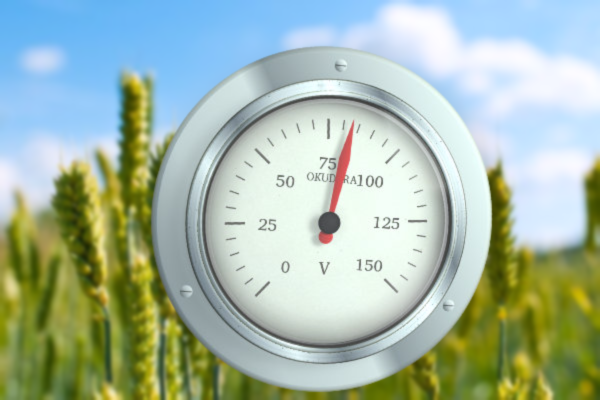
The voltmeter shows 82.5 V
